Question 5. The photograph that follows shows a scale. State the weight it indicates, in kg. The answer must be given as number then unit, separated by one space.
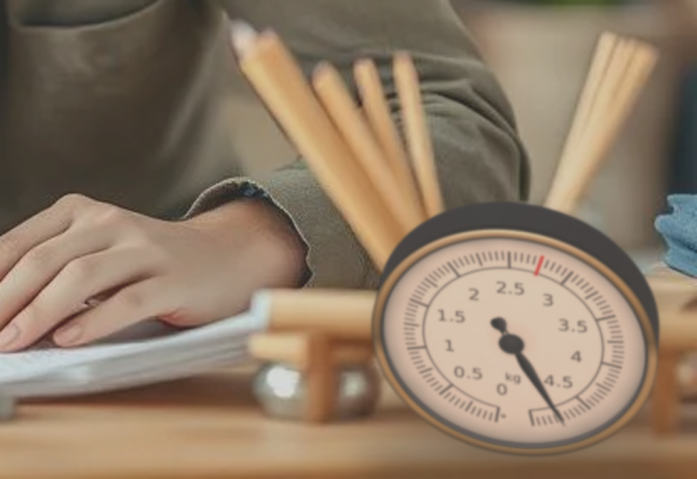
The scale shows 4.75 kg
